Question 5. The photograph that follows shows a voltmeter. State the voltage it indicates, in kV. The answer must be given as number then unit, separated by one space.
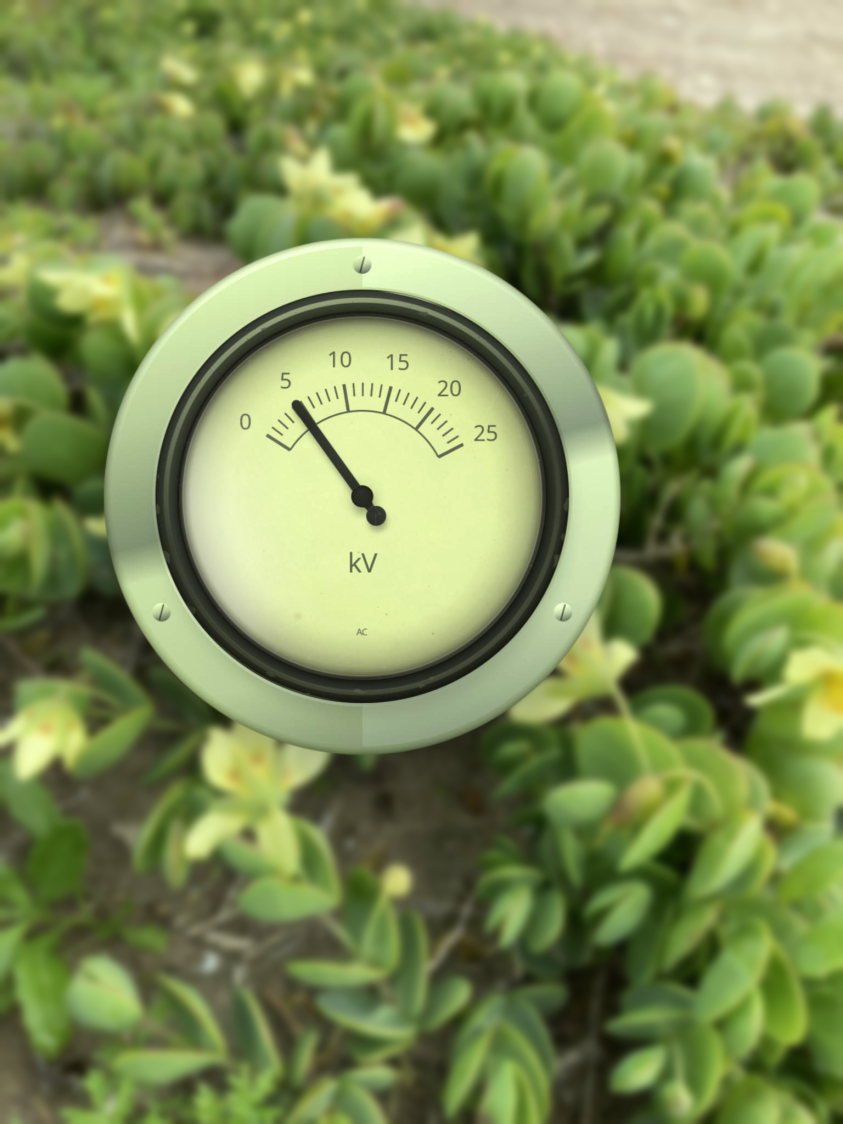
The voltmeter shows 4.5 kV
